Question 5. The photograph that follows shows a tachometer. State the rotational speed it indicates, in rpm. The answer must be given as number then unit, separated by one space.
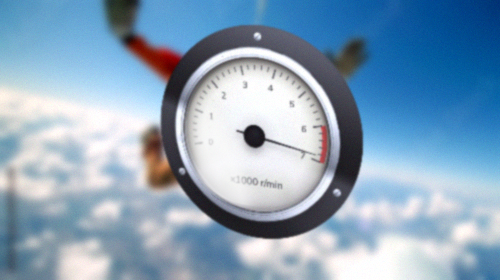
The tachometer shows 6800 rpm
